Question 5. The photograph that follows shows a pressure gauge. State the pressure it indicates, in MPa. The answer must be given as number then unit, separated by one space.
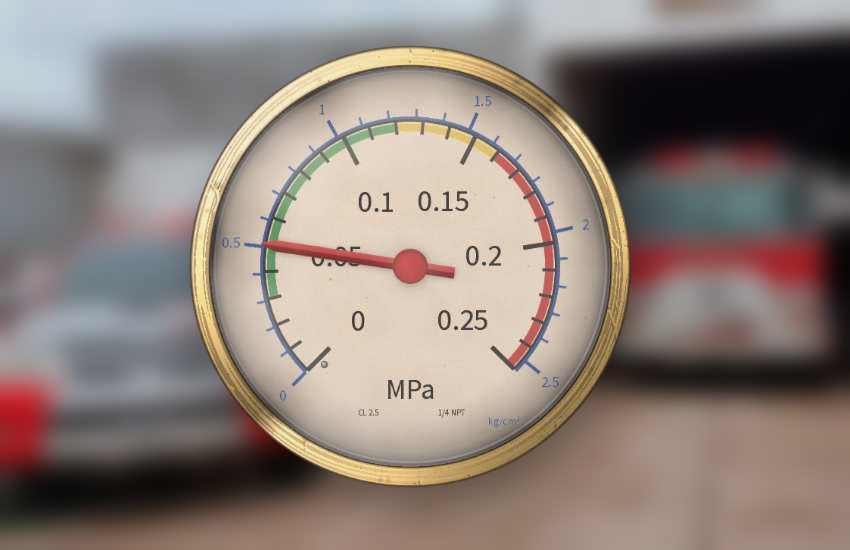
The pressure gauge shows 0.05 MPa
